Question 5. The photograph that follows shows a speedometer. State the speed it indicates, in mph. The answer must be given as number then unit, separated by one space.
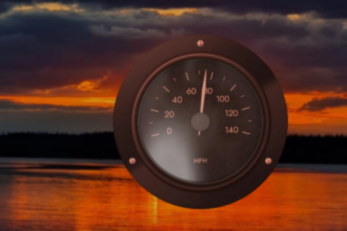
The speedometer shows 75 mph
